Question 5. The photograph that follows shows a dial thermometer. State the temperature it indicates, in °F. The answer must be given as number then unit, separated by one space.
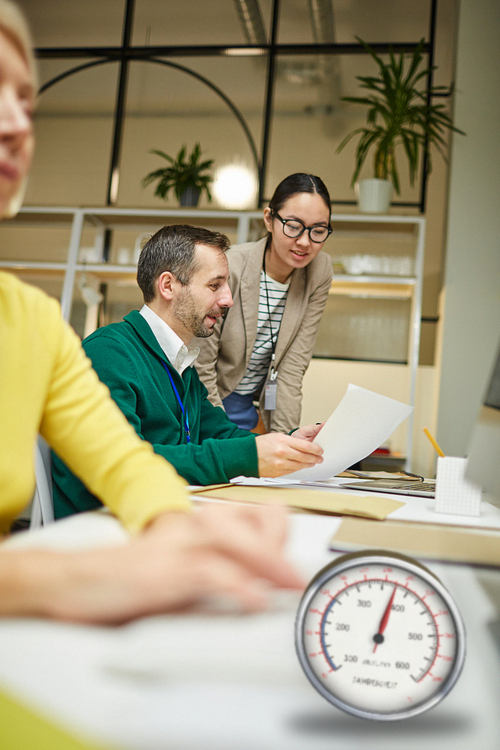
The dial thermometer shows 375 °F
